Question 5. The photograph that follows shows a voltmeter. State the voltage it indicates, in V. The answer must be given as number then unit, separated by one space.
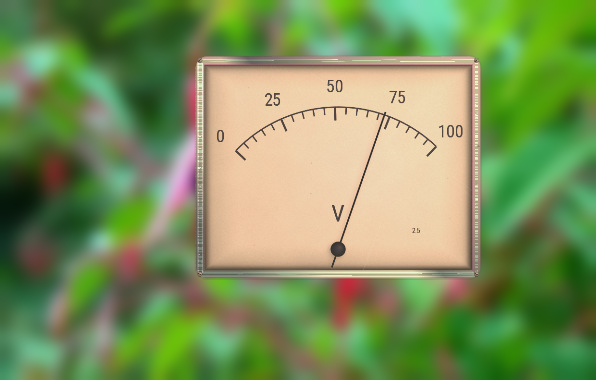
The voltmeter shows 72.5 V
